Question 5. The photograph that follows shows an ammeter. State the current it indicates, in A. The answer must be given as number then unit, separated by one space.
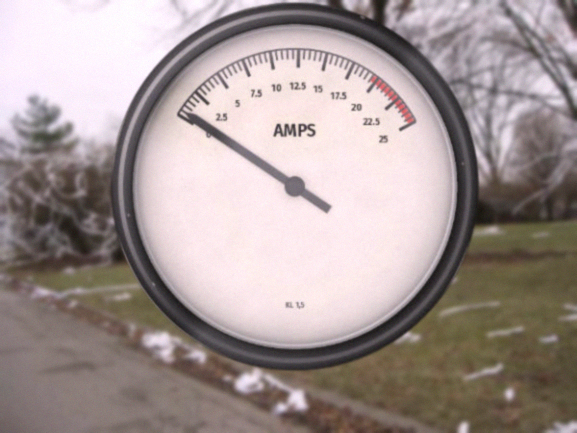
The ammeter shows 0.5 A
